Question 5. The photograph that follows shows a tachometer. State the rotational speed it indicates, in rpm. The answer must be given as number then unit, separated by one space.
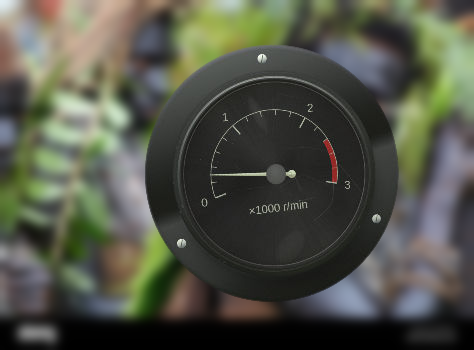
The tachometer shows 300 rpm
